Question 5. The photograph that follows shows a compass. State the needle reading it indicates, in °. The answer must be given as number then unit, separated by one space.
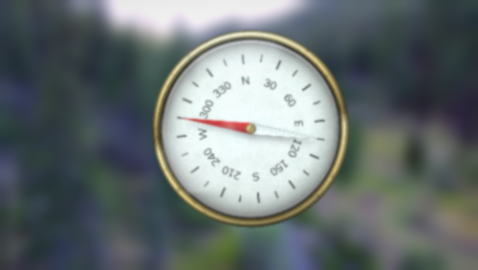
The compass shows 285 °
